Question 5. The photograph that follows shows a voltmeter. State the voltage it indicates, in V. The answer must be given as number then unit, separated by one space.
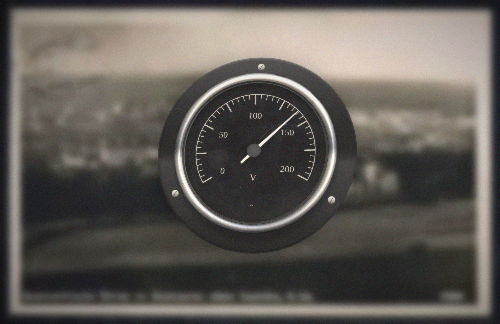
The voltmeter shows 140 V
